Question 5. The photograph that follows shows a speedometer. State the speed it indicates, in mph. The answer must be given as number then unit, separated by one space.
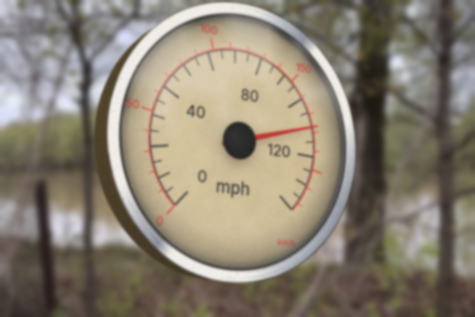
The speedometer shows 110 mph
